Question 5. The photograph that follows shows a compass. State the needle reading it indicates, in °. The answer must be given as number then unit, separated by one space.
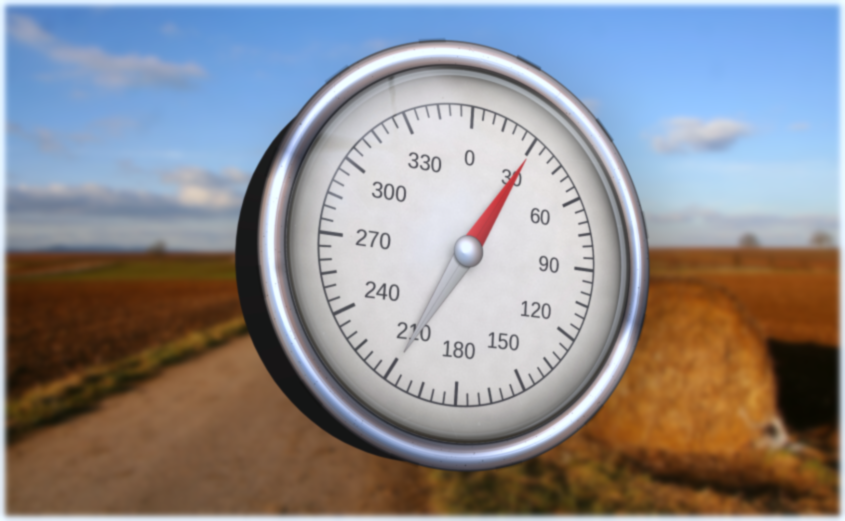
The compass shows 30 °
